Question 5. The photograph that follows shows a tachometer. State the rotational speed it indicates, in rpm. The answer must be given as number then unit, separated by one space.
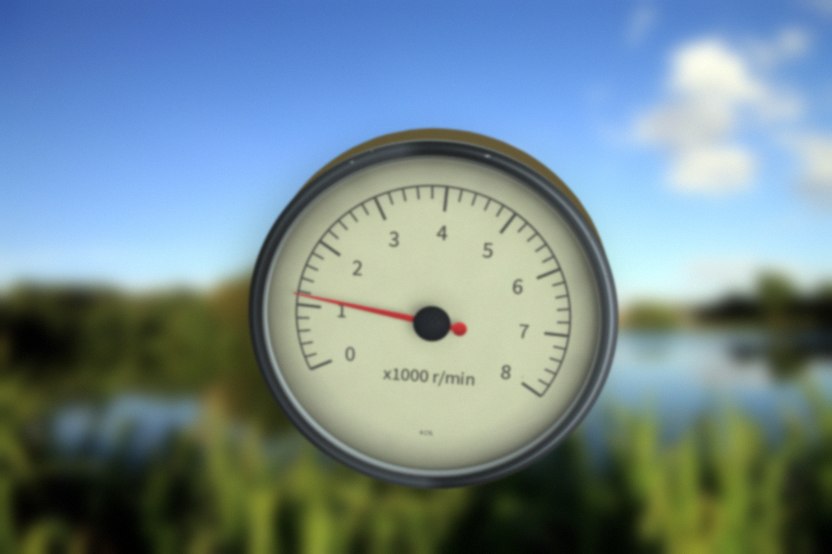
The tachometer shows 1200 rpm
